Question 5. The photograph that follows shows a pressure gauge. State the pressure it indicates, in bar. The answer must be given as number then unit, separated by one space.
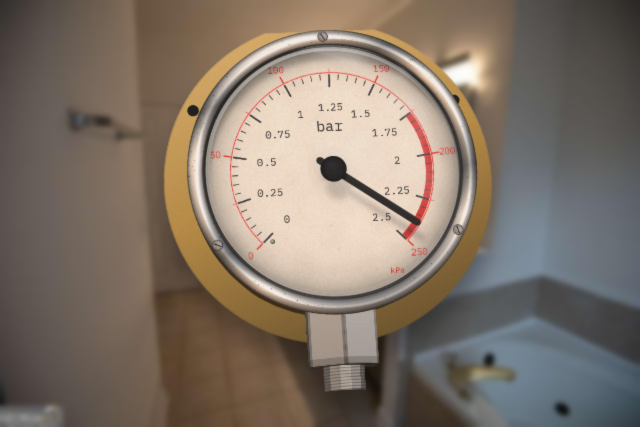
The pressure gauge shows 2.4 bar
